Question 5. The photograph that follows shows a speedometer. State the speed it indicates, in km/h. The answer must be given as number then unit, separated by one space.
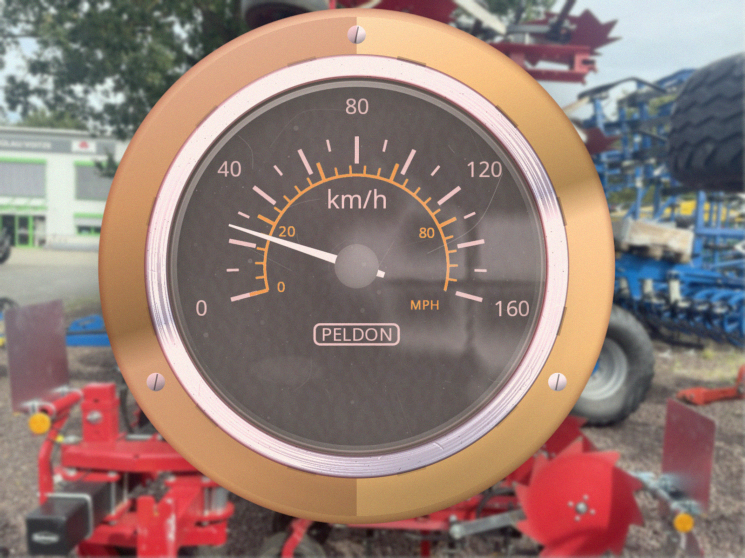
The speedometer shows 25 km/h
